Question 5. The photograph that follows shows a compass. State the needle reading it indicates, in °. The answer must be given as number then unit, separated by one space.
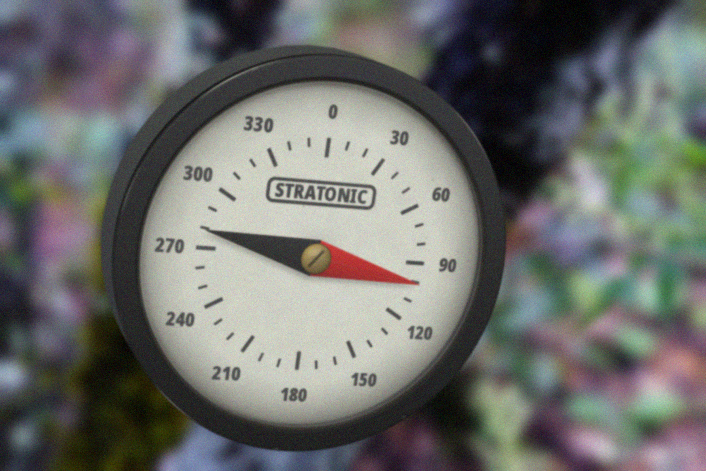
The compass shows 100 °
